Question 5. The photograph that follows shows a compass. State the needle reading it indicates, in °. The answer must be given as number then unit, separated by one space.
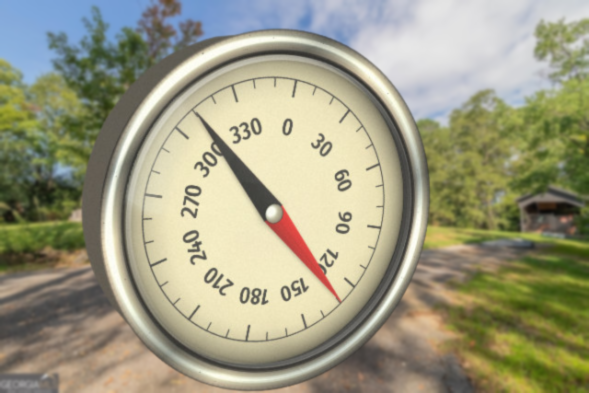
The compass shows 130 °
